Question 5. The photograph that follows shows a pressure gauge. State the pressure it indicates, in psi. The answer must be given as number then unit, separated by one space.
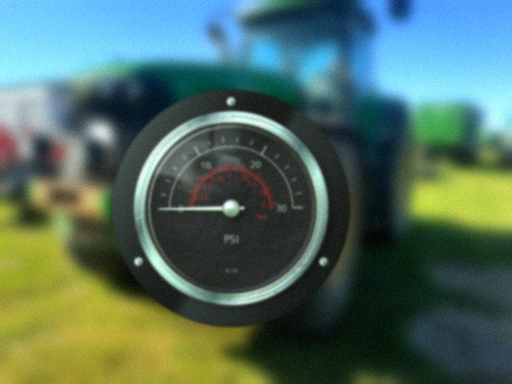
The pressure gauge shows 0 psi
